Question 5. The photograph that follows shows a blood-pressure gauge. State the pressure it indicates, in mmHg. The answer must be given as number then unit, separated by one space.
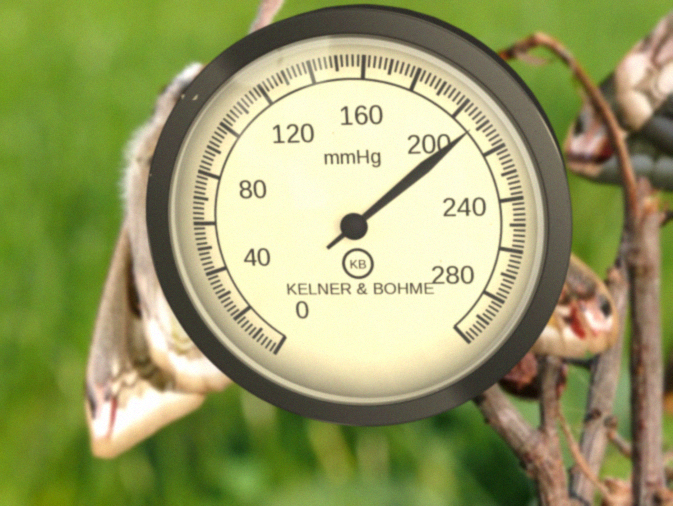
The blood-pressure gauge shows 208 mmHg
